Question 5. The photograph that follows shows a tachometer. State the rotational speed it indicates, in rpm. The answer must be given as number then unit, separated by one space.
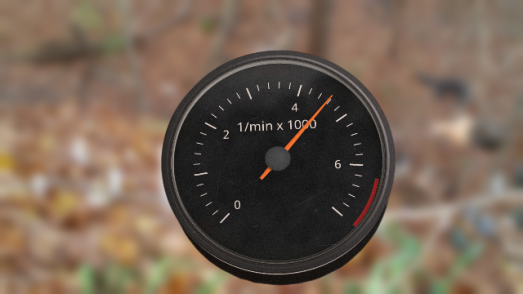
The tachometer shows 4600 rpm
